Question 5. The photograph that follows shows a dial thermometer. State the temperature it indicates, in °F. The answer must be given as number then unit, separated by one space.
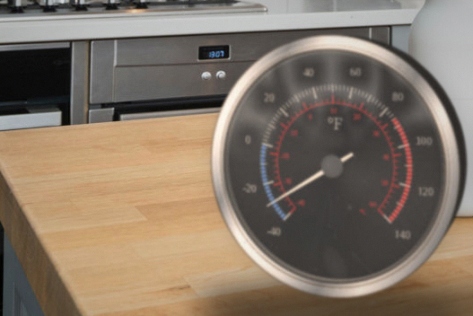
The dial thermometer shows -30 °F
